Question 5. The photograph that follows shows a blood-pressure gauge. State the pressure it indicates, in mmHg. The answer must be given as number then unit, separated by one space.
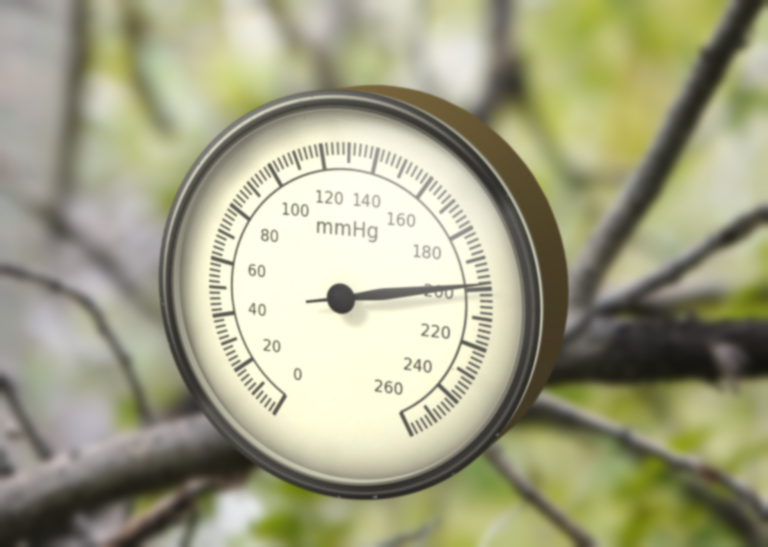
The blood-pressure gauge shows 198 mmHg
